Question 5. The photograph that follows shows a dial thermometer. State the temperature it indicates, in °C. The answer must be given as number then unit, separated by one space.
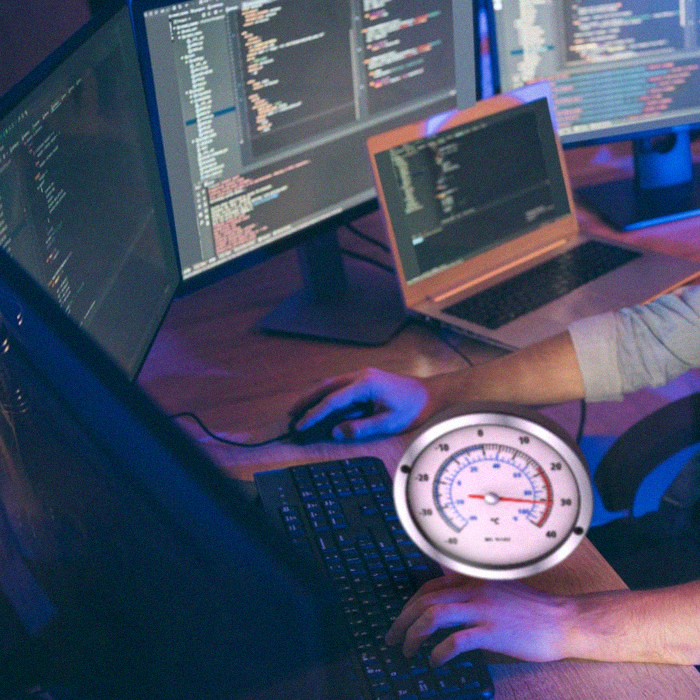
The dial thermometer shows 30 °C
